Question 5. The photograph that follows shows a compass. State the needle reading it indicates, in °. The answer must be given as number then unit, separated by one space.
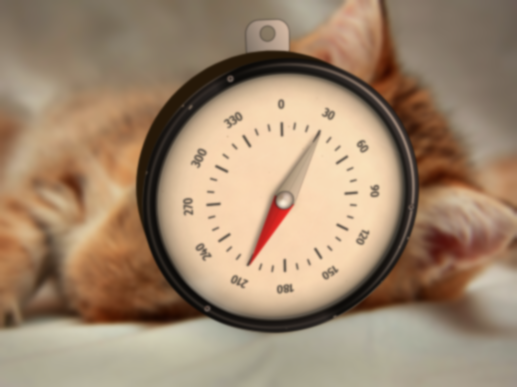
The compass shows 210 °
